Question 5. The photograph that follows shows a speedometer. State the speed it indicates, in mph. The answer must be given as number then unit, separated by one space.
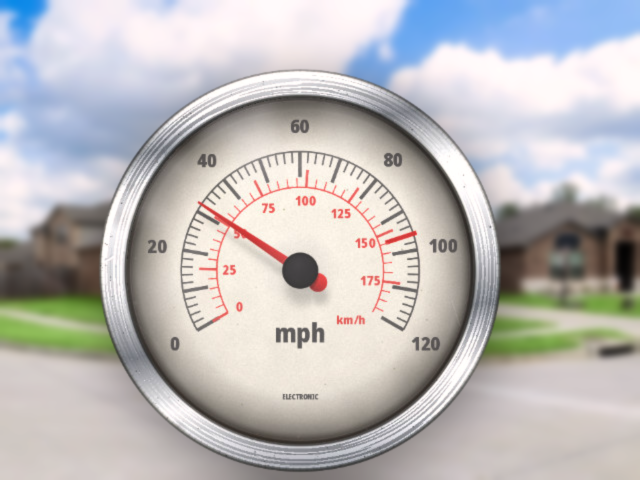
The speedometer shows 32 mph
